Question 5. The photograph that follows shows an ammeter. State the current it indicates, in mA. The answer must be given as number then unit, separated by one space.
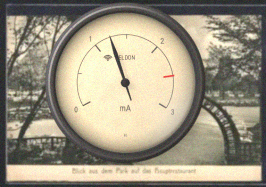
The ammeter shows 1.25 mA
